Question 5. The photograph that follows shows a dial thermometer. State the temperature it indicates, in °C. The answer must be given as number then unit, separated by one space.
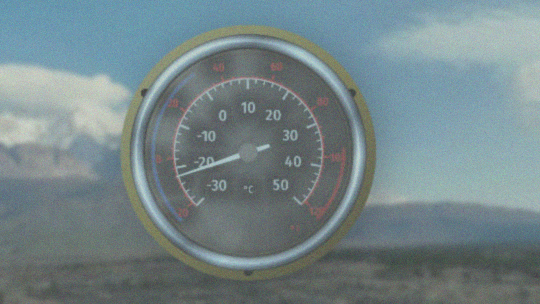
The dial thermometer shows -22 °C
